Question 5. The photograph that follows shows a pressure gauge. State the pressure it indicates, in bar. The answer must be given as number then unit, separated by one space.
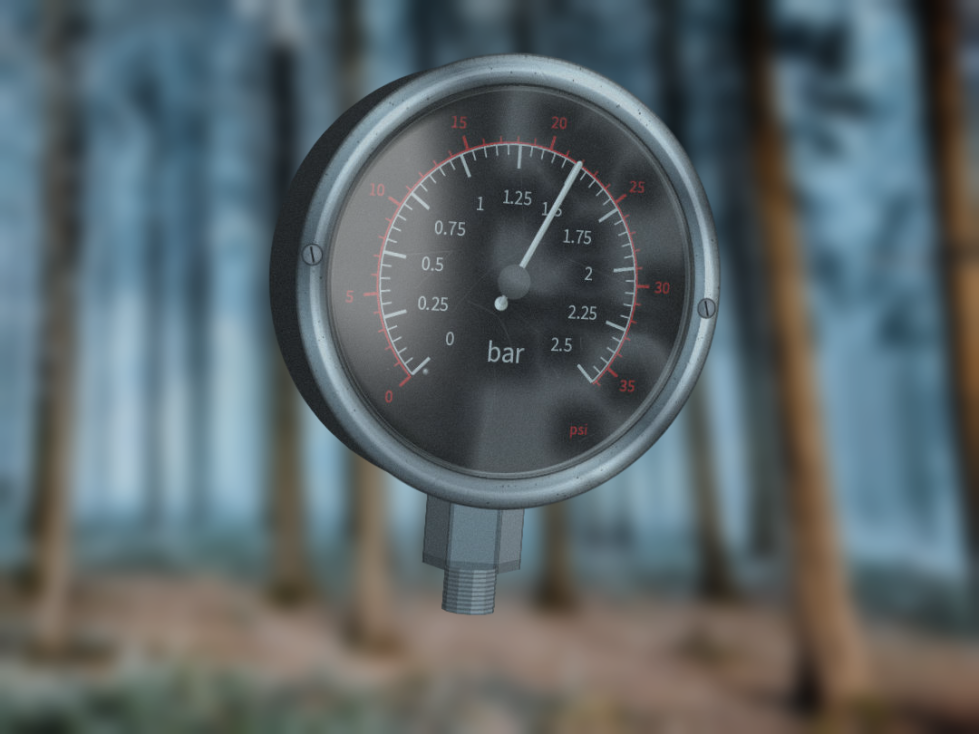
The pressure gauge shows 1.5 bar
